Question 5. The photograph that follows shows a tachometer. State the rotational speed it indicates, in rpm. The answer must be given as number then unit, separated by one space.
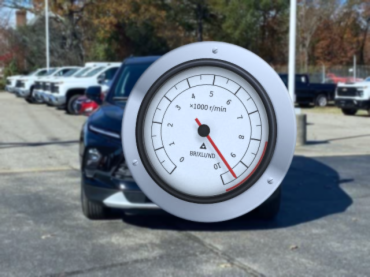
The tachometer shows 9500 rpm
